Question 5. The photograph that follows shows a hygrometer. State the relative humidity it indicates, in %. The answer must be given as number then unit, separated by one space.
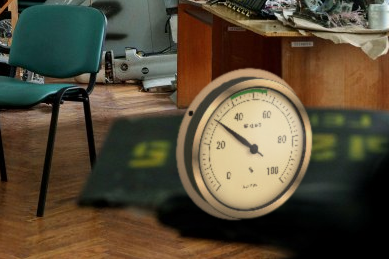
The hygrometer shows 30 %
